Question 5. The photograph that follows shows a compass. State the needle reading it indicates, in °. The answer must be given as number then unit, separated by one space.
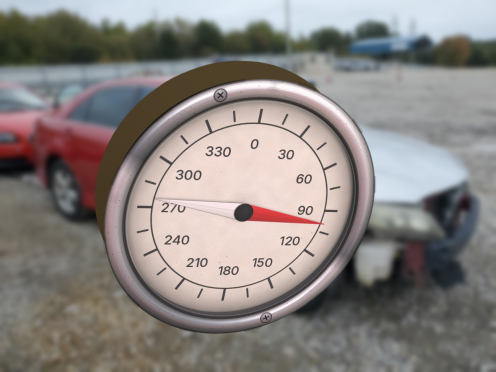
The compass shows 97.5 °
